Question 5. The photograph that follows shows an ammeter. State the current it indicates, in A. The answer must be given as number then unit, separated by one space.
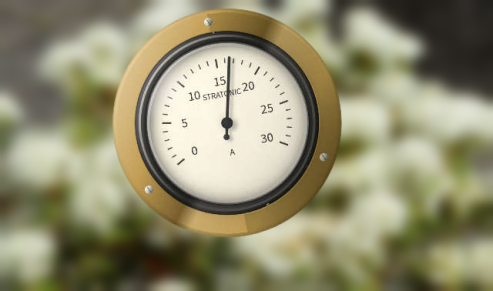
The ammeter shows 16.5 A
